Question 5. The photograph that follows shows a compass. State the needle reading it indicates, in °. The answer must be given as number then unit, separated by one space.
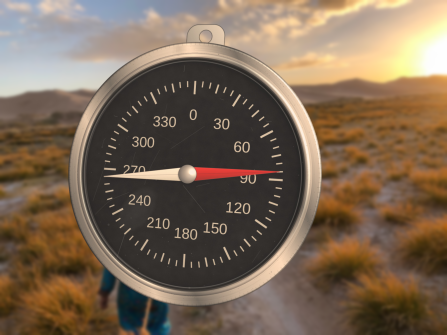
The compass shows 85 °
